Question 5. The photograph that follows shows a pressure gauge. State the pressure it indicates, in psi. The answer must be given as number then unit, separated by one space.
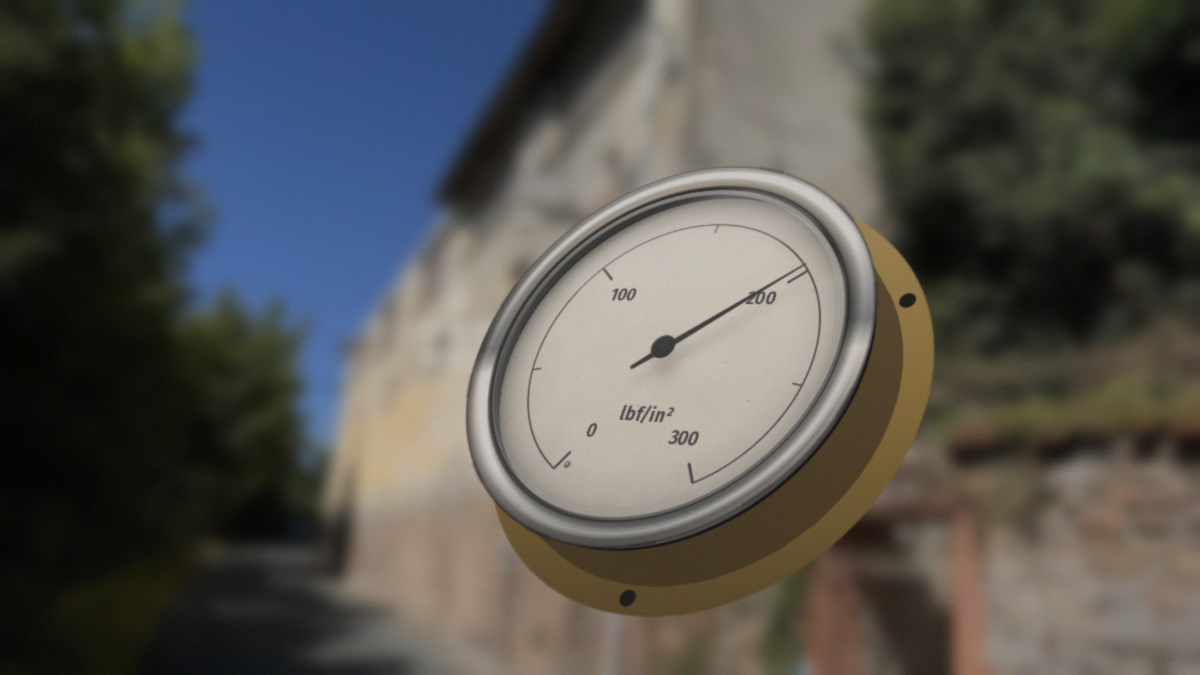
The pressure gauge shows 200 psi
